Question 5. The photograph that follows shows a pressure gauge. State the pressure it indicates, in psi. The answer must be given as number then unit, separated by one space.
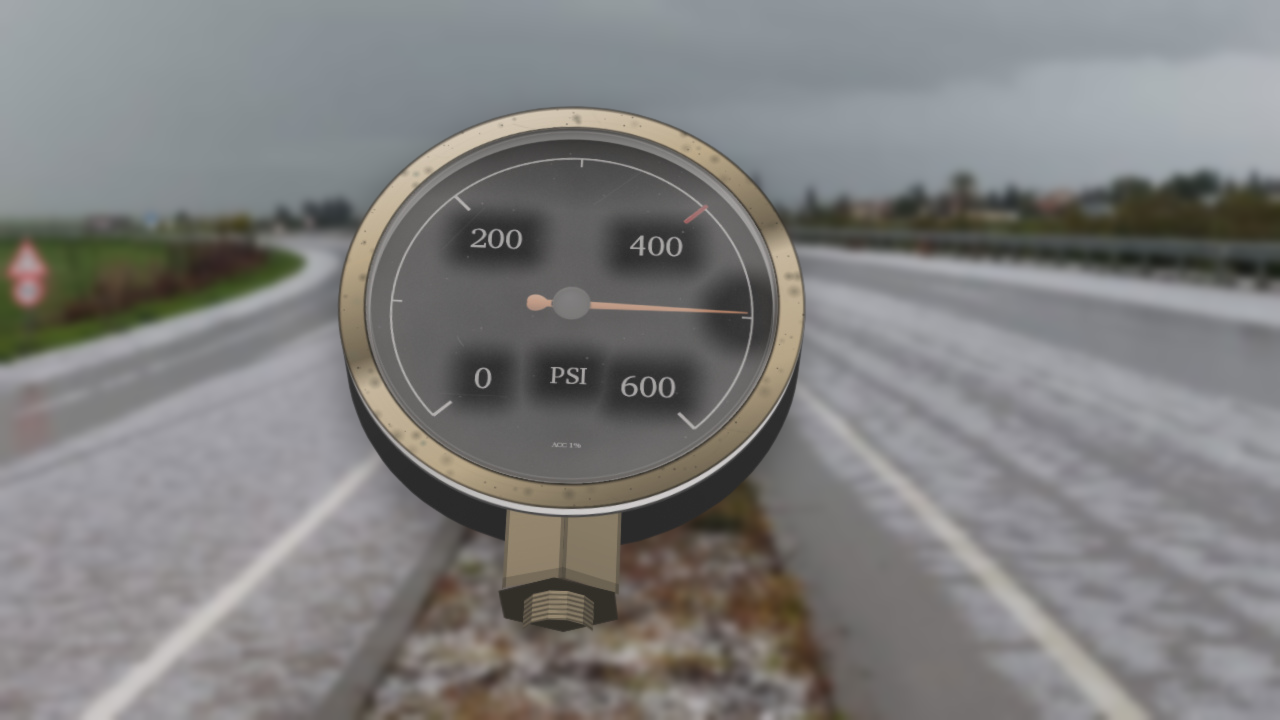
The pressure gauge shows 500 psi
